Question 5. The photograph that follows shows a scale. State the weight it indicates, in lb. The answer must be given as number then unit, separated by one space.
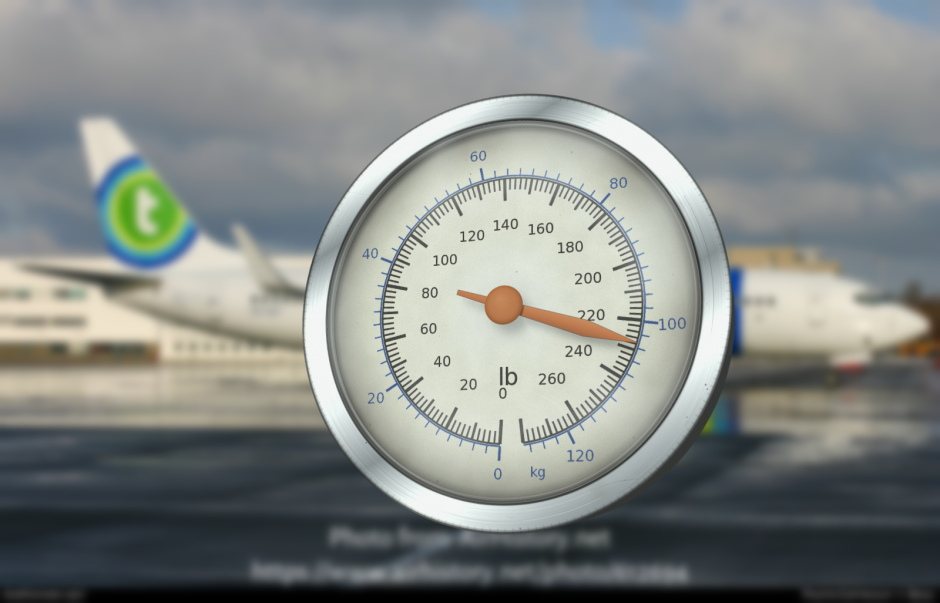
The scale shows 228 lb
